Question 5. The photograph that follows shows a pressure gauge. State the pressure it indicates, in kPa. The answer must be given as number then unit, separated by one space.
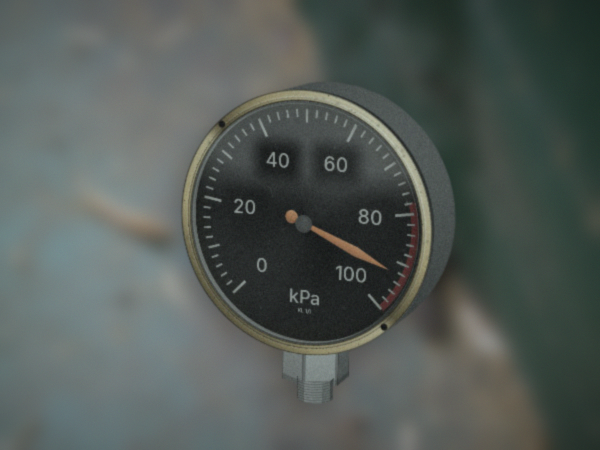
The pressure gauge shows 92 kPa
